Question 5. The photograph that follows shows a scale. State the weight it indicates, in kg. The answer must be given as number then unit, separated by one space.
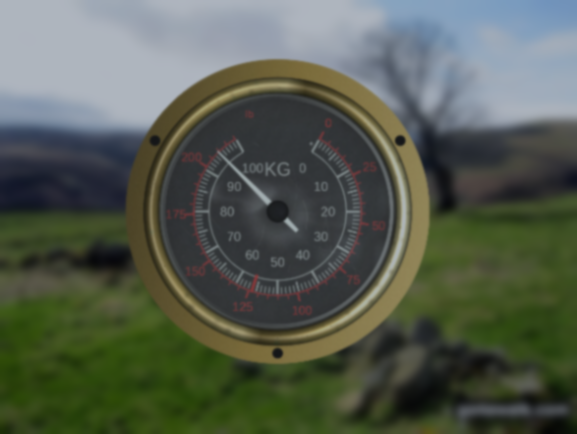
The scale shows 95 kg
